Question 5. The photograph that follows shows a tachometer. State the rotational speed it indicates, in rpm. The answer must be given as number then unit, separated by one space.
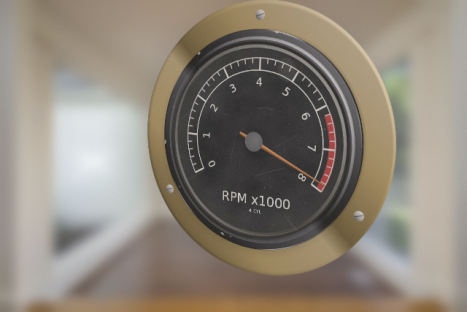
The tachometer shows 7800 rpm
